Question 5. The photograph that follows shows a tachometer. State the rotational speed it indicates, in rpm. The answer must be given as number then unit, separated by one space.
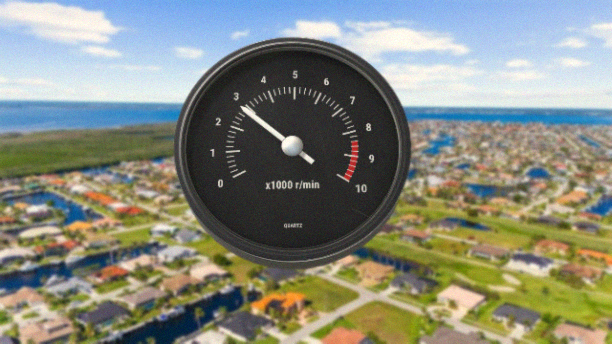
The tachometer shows 2800 rpm
